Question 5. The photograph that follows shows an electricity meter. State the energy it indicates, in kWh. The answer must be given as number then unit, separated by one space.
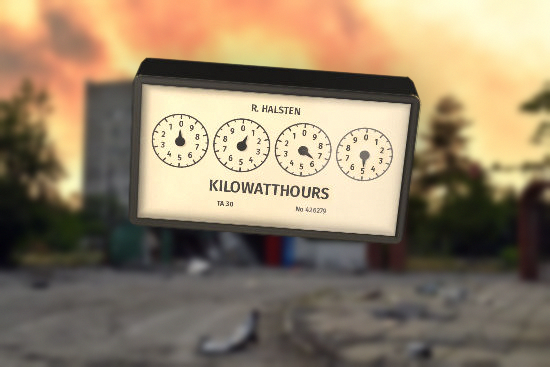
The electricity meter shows 65 kWh
